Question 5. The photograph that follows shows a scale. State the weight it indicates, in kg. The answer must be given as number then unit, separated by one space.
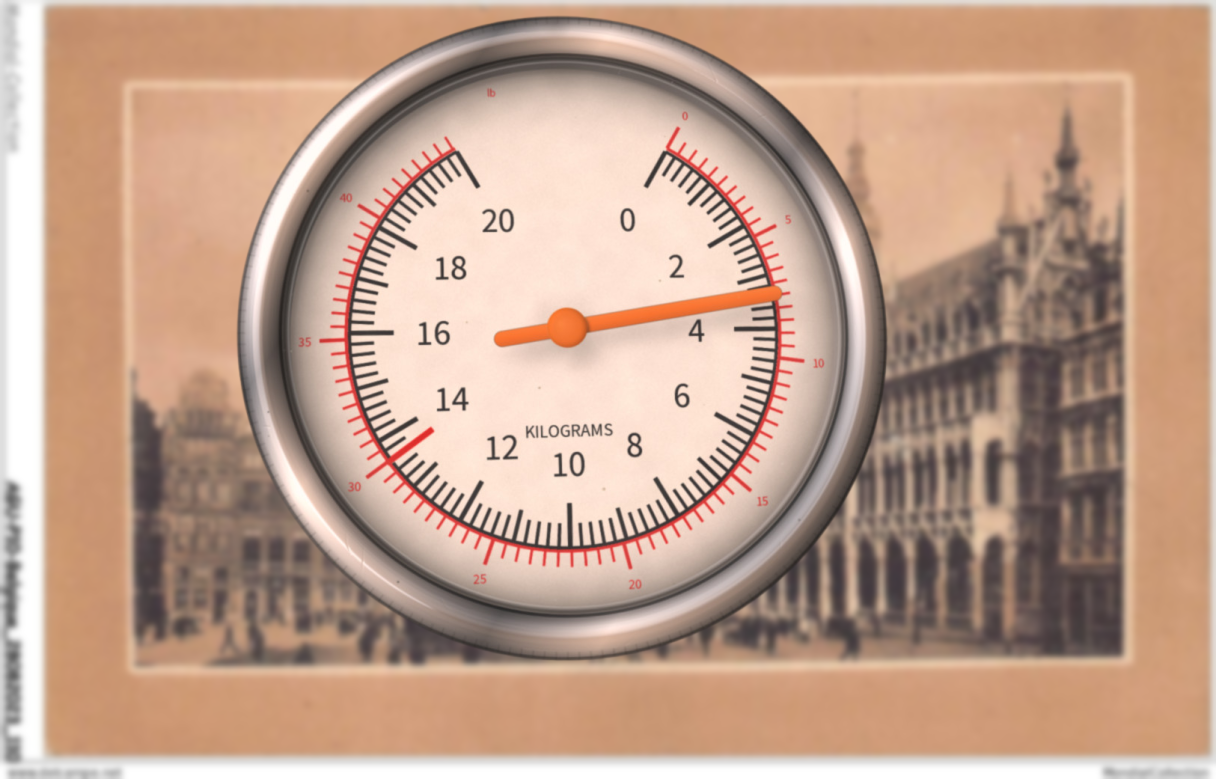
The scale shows 3.4 kg
